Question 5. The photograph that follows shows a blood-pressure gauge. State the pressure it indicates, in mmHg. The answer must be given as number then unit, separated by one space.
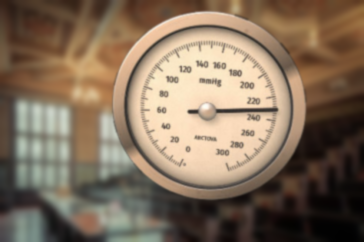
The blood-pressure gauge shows 230 mmHg
